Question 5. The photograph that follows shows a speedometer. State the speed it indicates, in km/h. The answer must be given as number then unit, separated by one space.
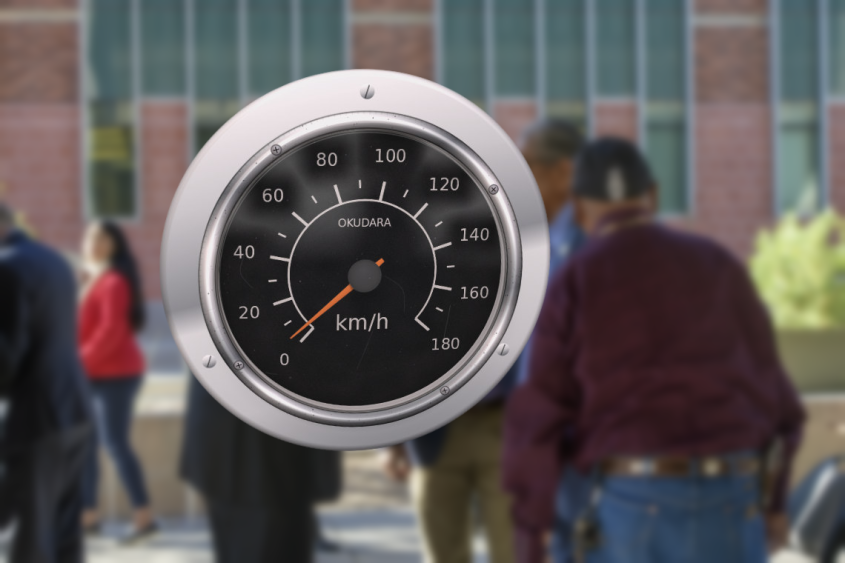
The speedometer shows 5 km/h
